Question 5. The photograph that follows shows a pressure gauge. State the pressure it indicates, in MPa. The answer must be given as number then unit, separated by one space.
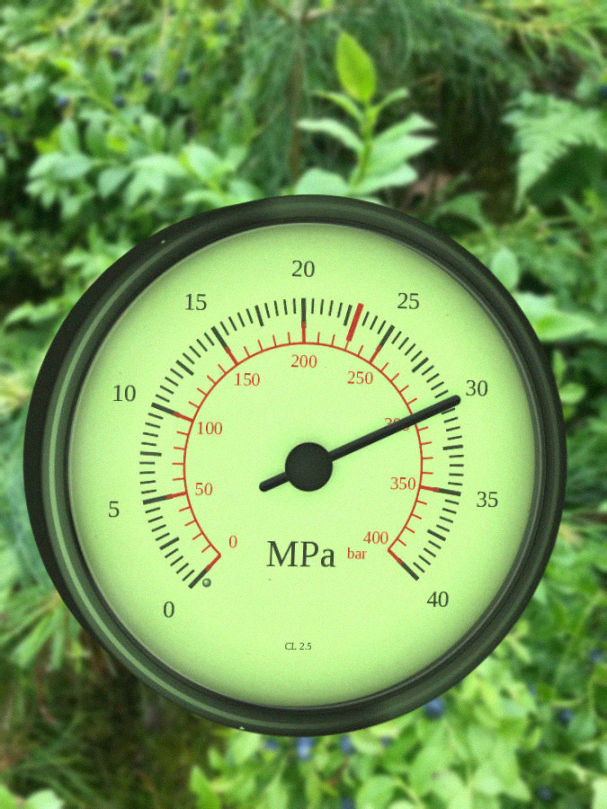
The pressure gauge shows 30 MPa
